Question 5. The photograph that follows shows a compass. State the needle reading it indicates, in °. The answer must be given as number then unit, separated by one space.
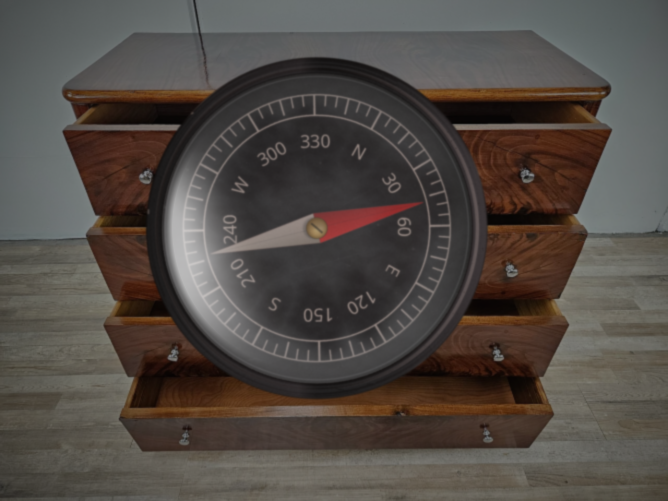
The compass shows 47.5 °
